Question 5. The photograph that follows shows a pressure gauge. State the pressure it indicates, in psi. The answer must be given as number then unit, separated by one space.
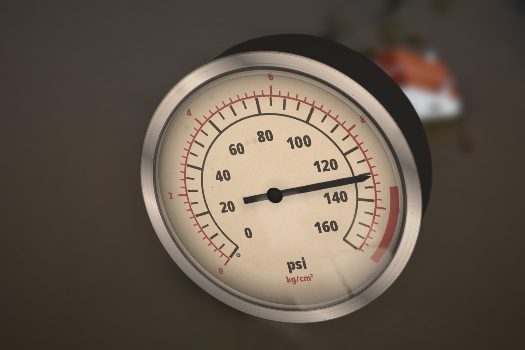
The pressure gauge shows 130 psi
